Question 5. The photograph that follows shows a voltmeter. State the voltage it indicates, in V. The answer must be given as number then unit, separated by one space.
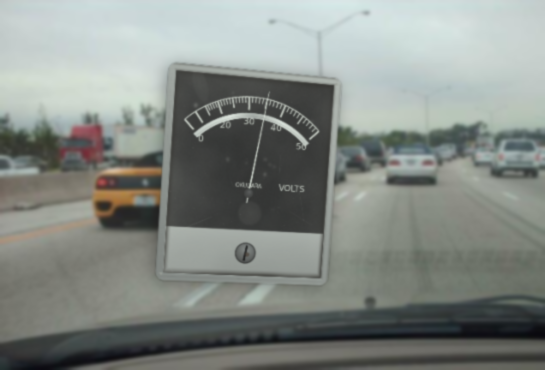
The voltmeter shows 35 V
